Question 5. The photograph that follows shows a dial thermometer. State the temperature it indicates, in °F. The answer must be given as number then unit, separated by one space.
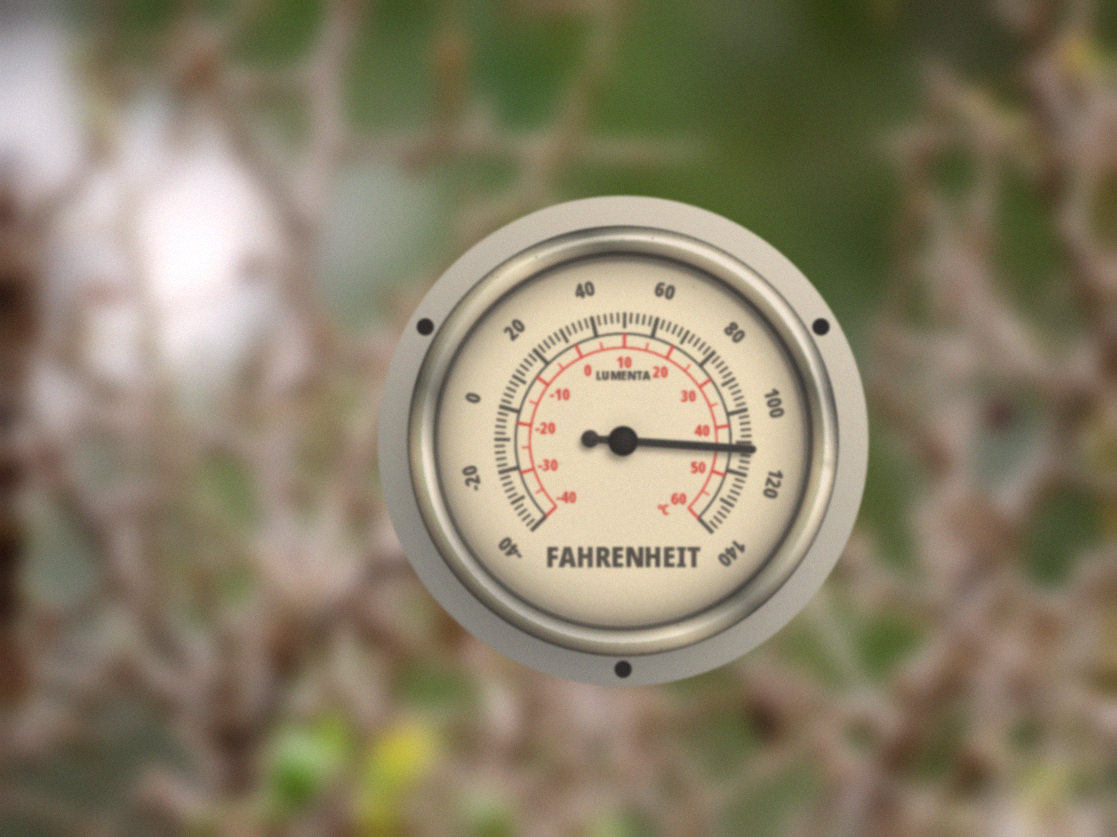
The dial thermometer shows 112 °F
